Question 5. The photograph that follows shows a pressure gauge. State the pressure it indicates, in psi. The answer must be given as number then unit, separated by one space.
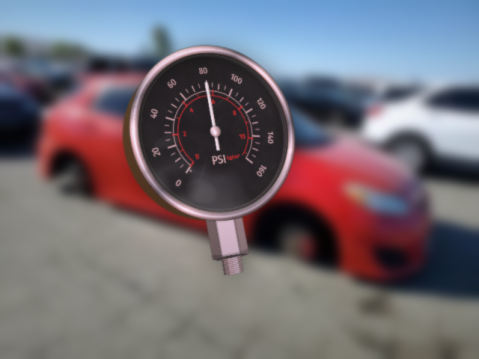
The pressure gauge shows 80 psi
